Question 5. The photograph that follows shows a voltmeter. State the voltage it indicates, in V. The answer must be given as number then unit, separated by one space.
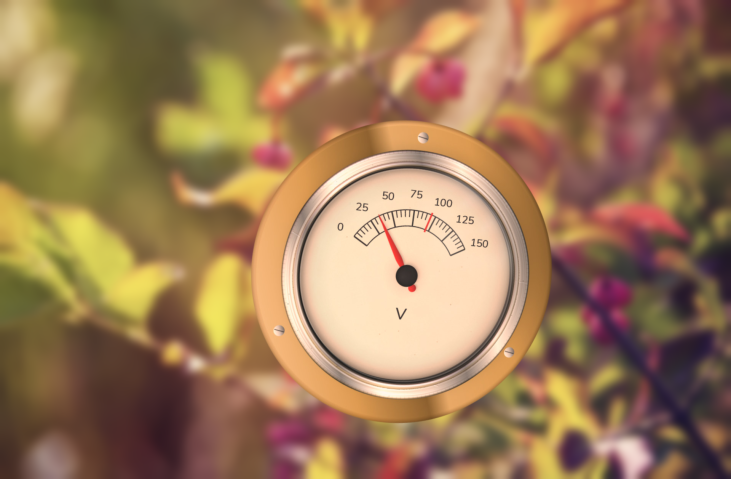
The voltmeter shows 35 V
